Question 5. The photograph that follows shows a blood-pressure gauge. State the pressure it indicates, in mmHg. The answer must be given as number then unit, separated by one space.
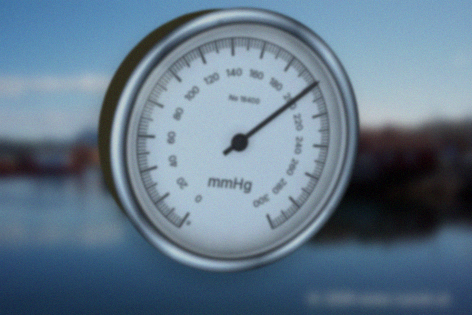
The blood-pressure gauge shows 200 mmHg
